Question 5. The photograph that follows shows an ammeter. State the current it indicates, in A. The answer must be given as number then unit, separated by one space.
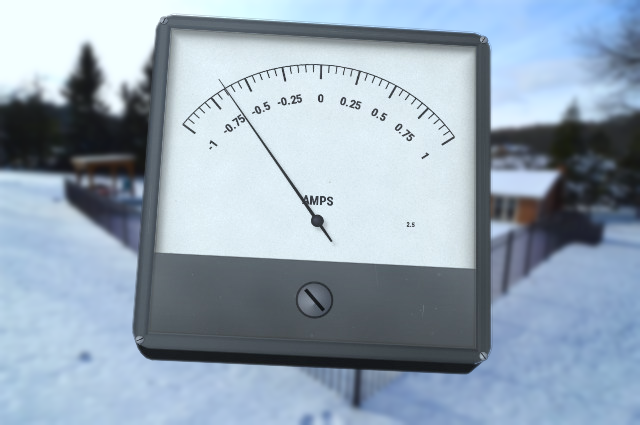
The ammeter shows -0.65 A
